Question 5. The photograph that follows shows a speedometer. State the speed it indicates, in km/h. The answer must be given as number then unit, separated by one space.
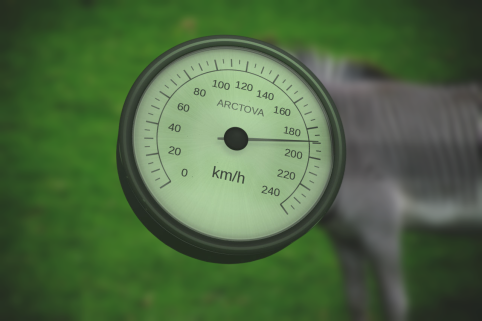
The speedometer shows 190 km/h
